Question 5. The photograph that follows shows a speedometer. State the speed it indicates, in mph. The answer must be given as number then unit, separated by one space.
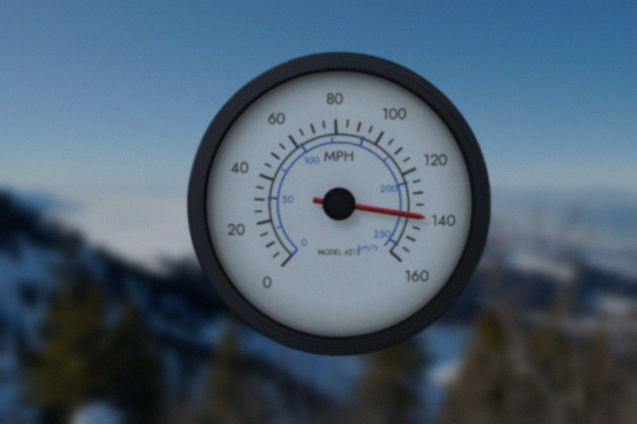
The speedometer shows 140 mph
